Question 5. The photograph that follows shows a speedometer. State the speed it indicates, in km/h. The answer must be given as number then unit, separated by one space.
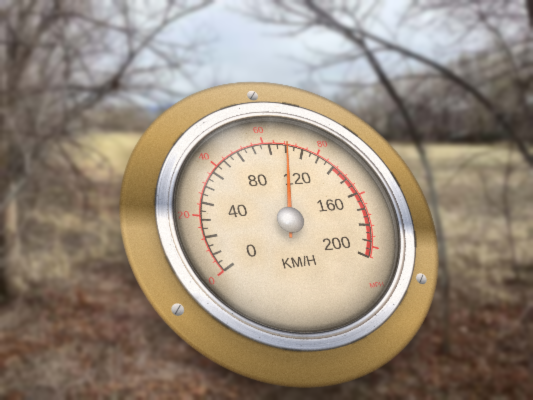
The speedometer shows 110 km/h
